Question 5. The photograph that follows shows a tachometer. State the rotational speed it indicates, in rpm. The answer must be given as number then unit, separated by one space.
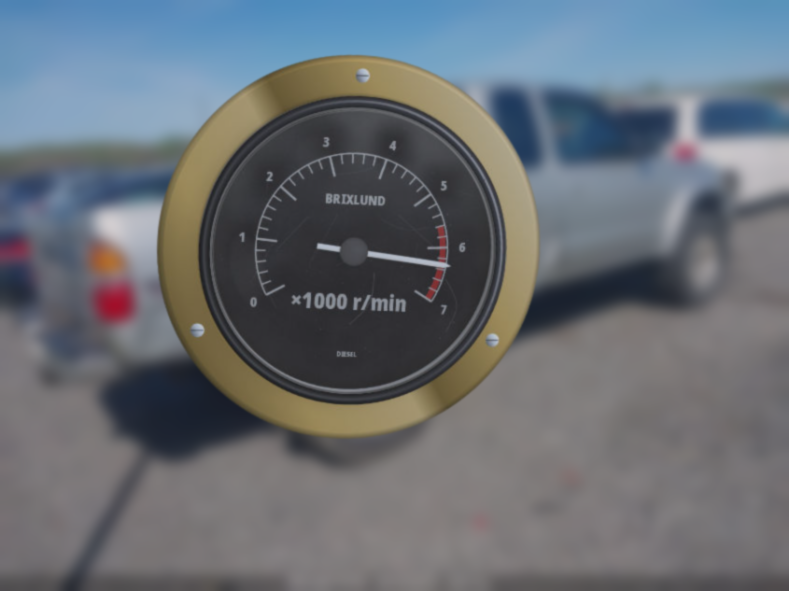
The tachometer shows 6300 rpm
